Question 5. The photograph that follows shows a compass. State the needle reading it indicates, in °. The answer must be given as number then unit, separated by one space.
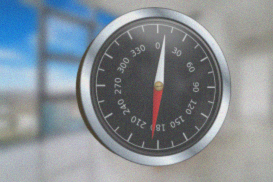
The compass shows 187.5 °
